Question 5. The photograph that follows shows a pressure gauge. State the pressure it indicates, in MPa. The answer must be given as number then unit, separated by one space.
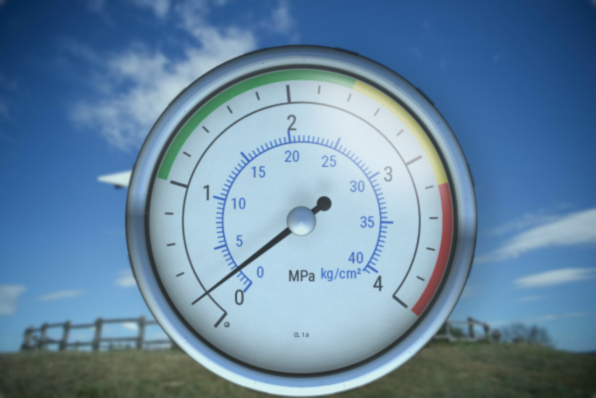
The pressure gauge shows 0.2 MPa
